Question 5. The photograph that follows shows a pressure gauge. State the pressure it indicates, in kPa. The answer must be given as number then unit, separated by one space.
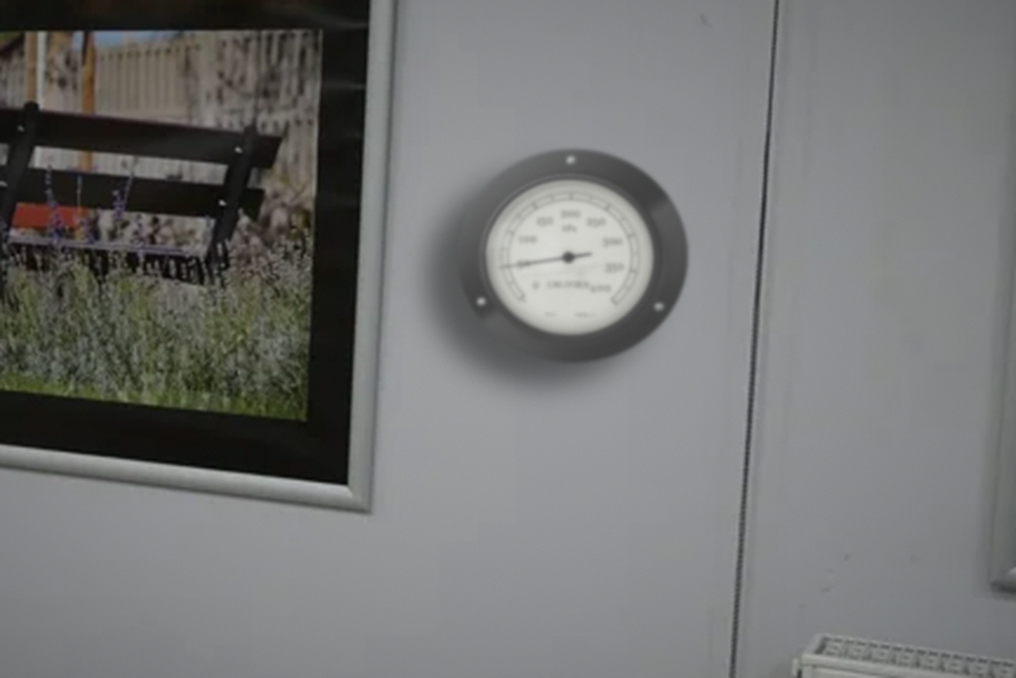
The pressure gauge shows 50 kPa
